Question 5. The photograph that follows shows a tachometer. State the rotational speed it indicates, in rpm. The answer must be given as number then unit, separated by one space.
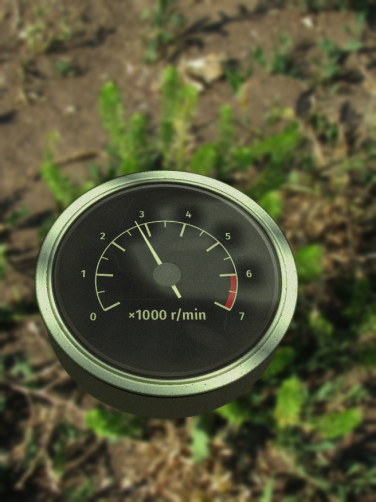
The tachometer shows 2750 rpm
